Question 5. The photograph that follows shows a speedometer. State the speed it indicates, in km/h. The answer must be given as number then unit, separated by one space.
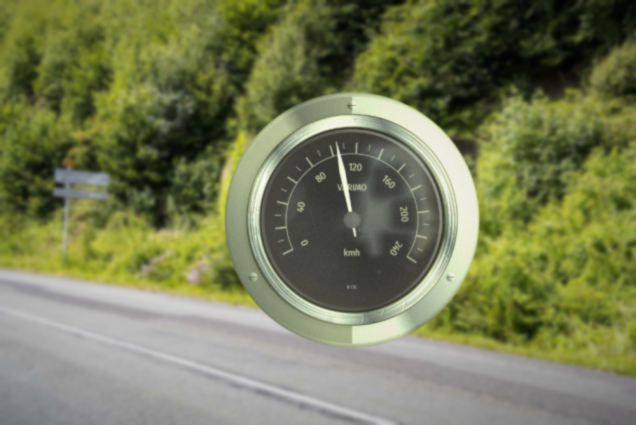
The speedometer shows 105 km/h
